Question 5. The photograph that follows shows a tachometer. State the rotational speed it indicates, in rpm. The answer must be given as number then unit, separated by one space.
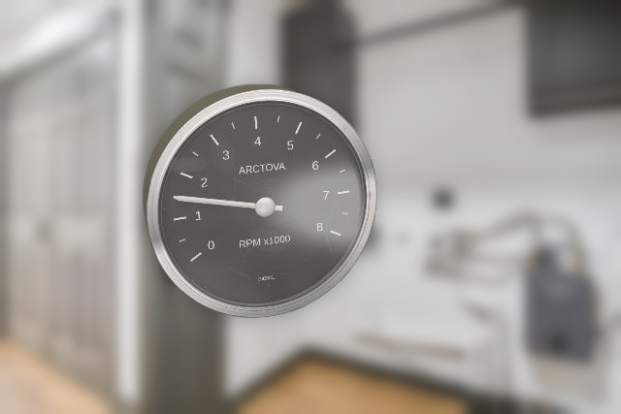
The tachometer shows 1500 rpm
